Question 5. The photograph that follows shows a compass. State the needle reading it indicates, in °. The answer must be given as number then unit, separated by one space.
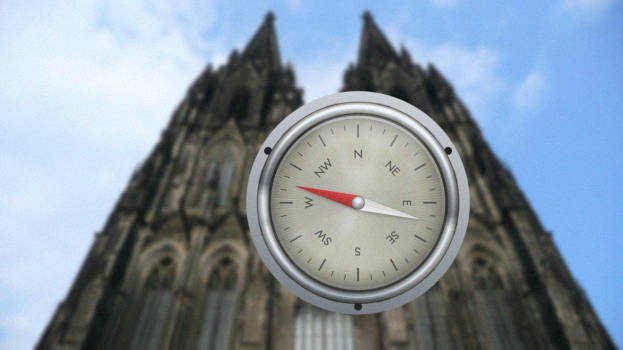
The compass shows 285 °
